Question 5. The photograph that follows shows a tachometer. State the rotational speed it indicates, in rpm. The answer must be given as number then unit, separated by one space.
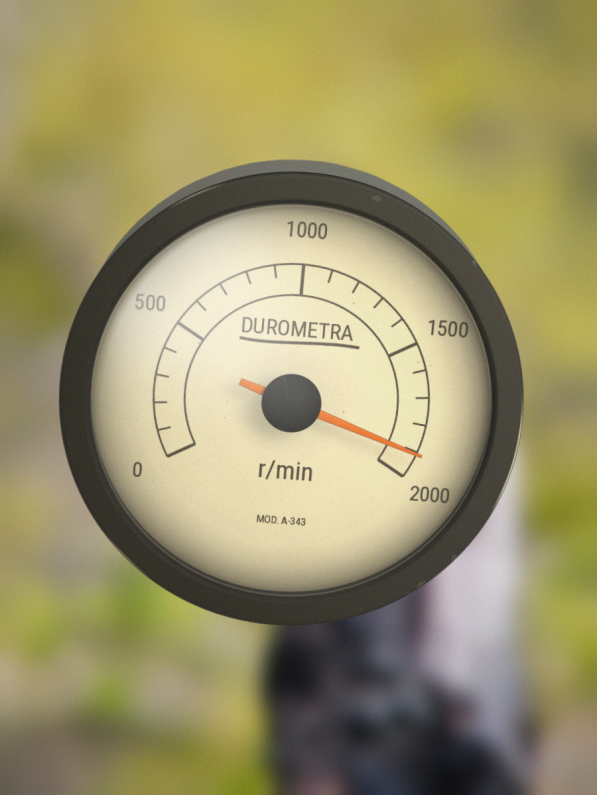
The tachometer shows 1900 rpm
